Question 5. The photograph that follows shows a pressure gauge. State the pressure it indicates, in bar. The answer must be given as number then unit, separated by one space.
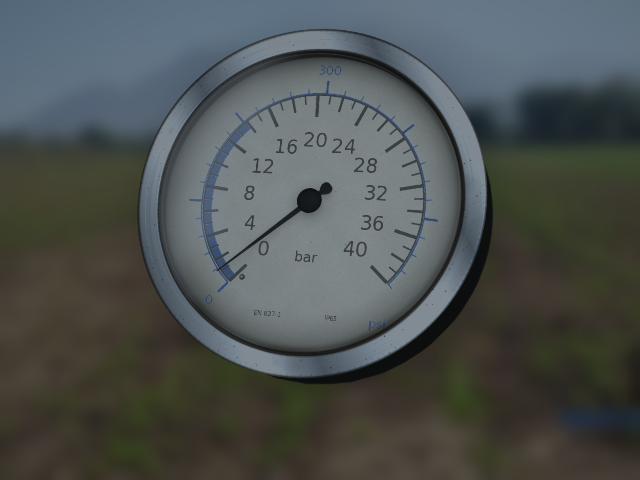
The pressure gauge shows 1 bar
